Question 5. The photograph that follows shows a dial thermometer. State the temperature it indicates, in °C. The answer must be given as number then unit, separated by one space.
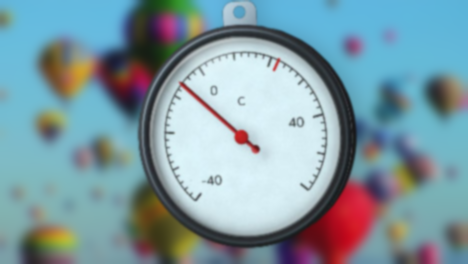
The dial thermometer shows -6 °C
